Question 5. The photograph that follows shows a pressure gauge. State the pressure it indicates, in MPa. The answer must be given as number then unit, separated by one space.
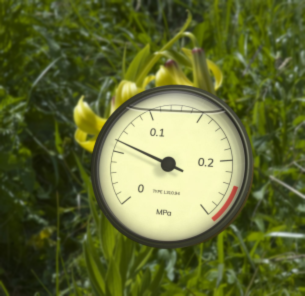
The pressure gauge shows 0.06 MPa
